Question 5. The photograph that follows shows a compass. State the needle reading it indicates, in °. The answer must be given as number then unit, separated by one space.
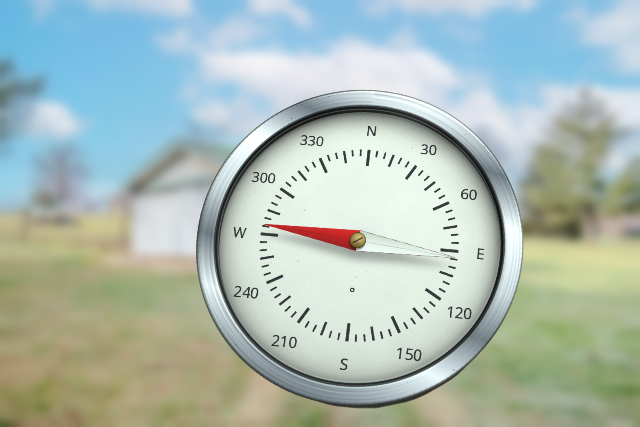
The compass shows 275 °
